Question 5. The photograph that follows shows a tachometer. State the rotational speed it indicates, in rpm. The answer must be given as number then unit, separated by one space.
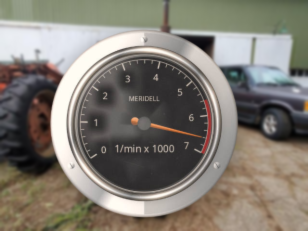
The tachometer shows 6600 rpm
